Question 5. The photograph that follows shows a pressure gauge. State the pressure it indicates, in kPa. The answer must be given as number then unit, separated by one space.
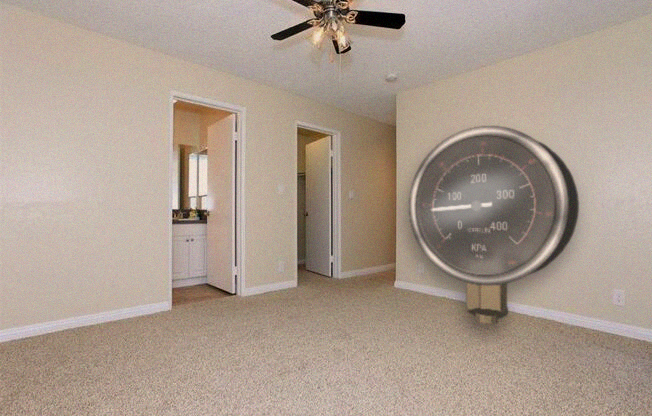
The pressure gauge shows 60 kPa
